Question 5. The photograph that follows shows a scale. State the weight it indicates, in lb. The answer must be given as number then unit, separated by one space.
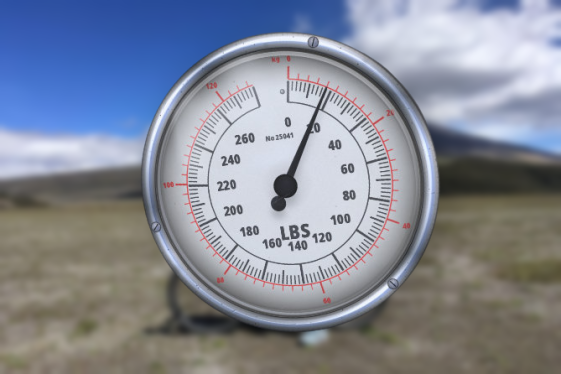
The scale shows 18 lb
